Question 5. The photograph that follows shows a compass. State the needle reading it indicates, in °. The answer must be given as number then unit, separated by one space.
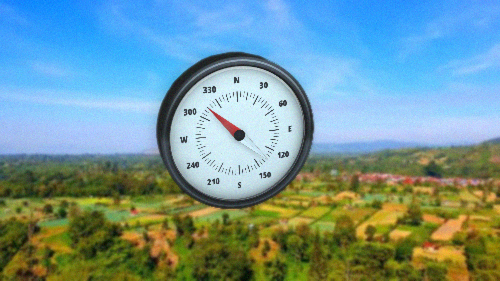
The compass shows 315 °
